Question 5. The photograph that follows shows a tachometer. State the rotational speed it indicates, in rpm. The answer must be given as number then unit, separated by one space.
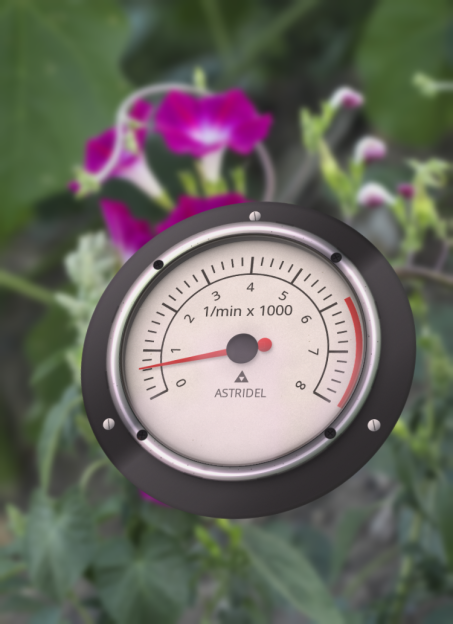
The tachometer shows 600 rpm
